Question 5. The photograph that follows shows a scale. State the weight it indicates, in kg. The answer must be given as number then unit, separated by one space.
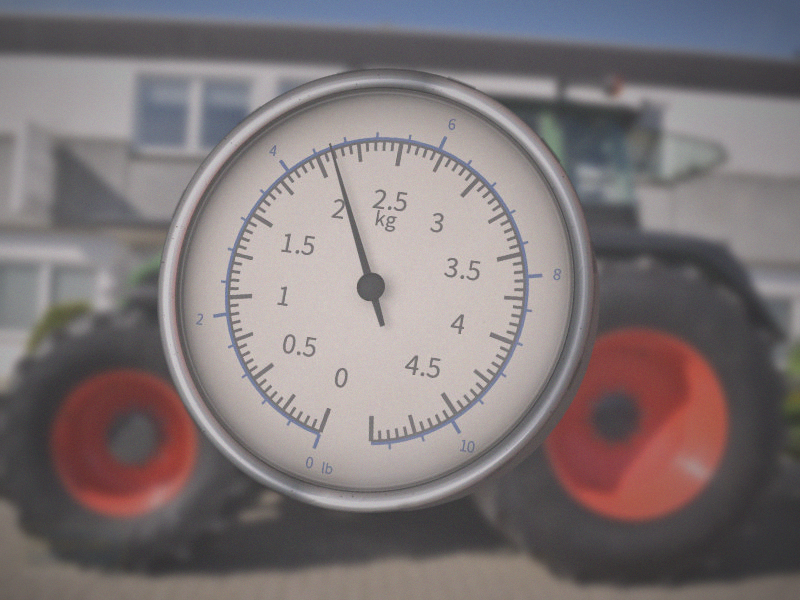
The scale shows 2.1 kg
